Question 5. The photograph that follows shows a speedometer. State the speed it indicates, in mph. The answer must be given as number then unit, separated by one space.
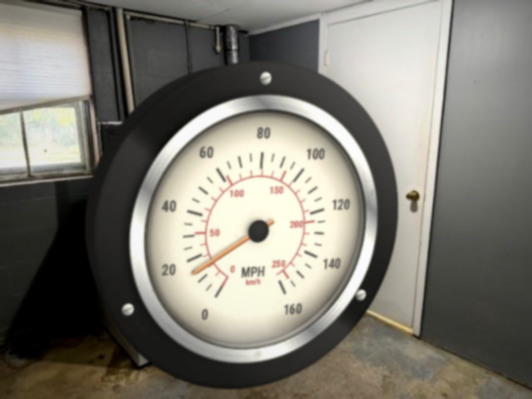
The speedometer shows 15 mph
